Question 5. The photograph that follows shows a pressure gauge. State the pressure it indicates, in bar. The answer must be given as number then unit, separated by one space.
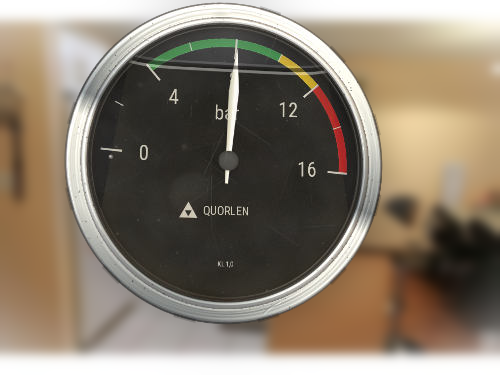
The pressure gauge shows 8 bar
